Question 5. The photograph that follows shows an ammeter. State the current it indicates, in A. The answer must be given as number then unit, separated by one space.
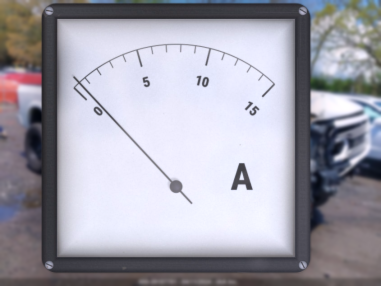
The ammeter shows 0.5 A
